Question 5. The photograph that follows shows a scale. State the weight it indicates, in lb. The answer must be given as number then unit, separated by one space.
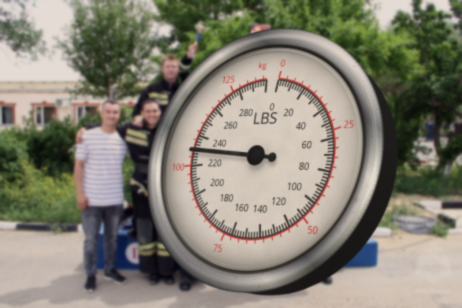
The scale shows 230 lb
